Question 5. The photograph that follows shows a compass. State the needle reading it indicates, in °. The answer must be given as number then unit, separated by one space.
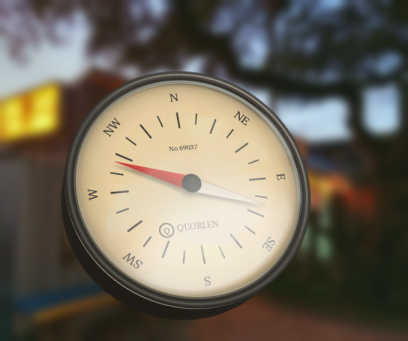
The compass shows 292.5 °
